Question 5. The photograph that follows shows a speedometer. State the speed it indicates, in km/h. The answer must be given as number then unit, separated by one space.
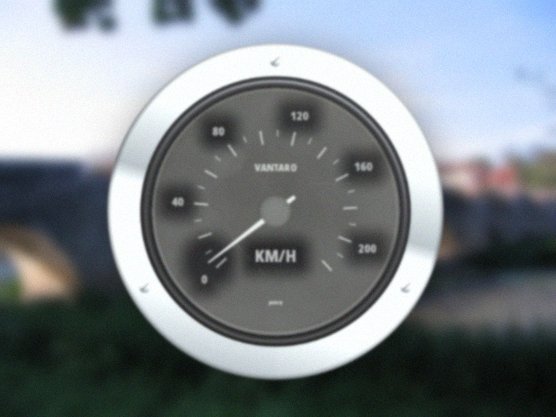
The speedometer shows 5 km/h
